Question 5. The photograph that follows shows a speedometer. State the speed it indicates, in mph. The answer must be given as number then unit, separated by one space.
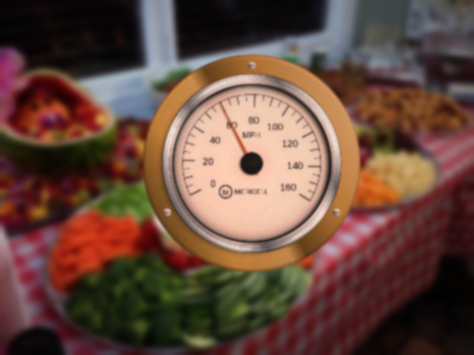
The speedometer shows 60 mph
